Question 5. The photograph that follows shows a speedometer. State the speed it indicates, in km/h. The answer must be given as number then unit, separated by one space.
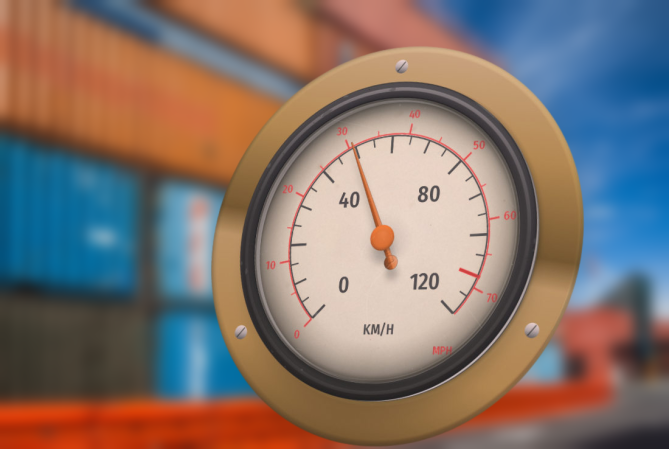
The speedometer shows 50 km/h
